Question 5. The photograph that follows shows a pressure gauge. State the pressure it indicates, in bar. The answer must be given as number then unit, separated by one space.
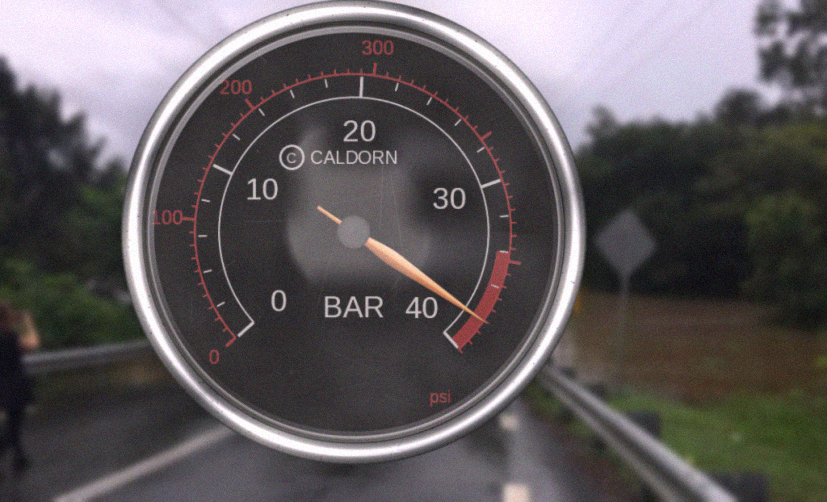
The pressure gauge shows 38 bar
